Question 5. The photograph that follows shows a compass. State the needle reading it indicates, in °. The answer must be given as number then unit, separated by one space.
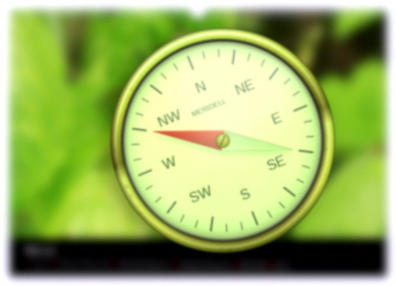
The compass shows 300 °
